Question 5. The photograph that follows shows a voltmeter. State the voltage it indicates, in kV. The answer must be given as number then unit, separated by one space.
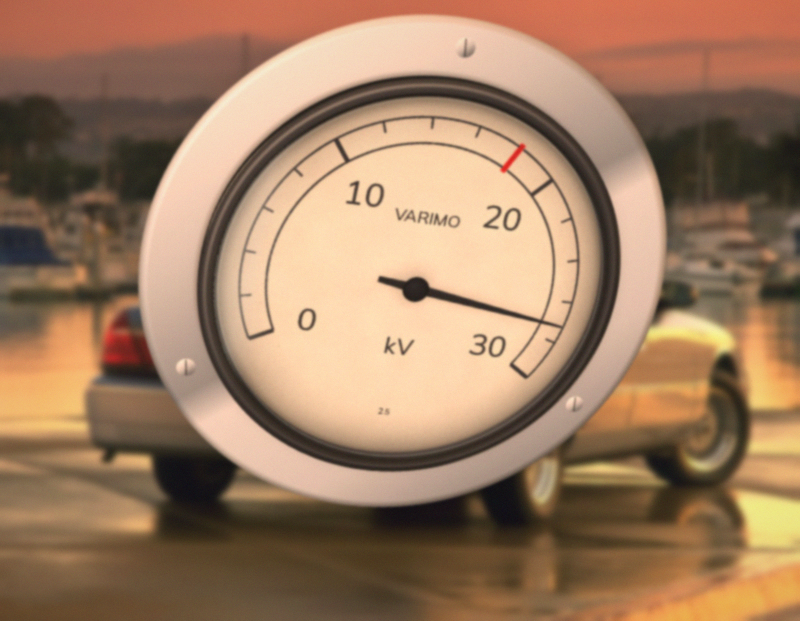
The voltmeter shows 27 kV
